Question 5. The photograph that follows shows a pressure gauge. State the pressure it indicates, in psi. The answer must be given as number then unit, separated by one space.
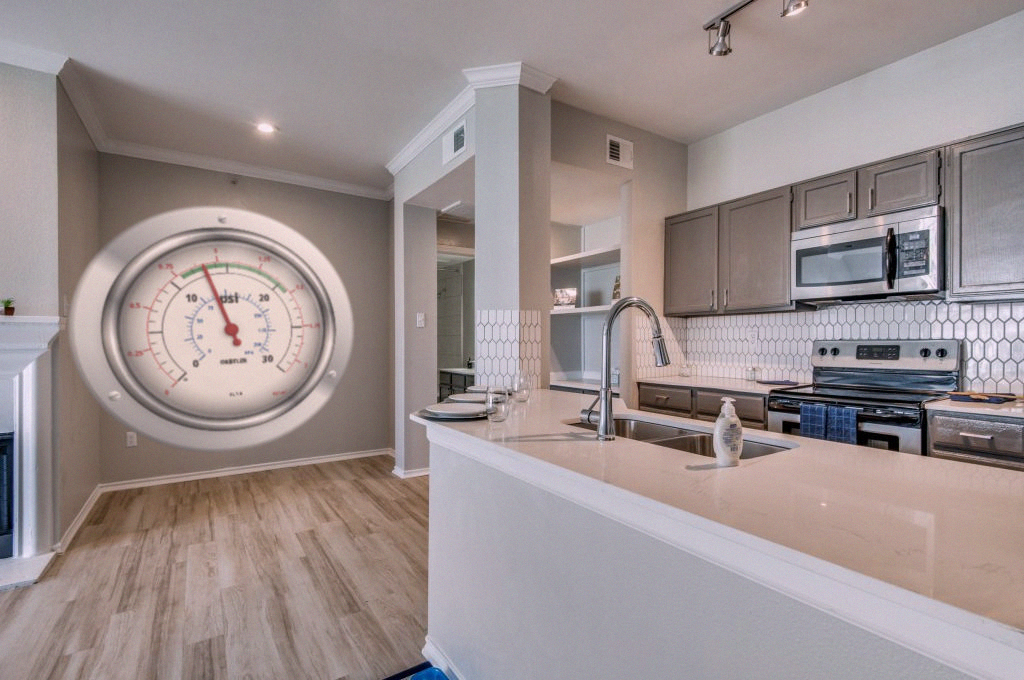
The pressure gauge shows 13 psi
